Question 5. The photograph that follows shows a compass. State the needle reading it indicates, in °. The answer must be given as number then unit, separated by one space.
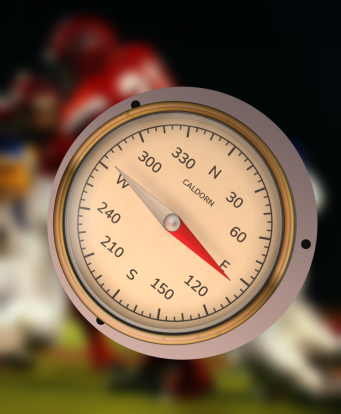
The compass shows 95 °
